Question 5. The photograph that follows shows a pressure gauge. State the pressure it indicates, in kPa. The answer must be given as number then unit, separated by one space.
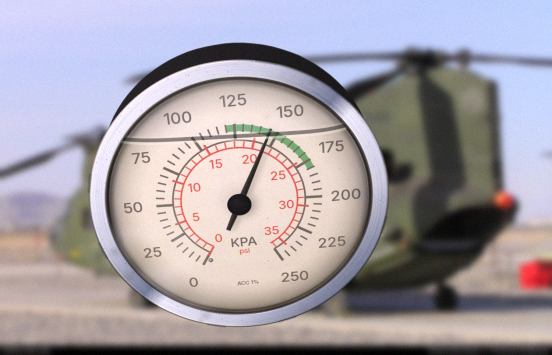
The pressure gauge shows 145 kPa
